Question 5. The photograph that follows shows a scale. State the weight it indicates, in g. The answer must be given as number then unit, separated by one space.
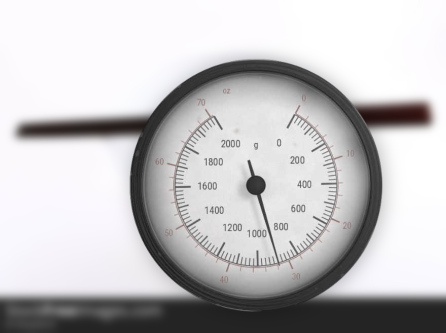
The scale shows 900 g
